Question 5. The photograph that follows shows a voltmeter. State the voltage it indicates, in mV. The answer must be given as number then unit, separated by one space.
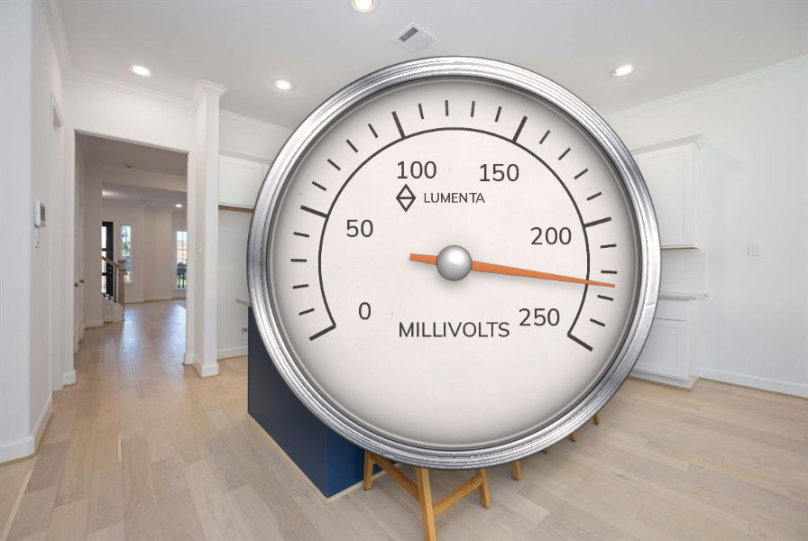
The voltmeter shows 225 mV
